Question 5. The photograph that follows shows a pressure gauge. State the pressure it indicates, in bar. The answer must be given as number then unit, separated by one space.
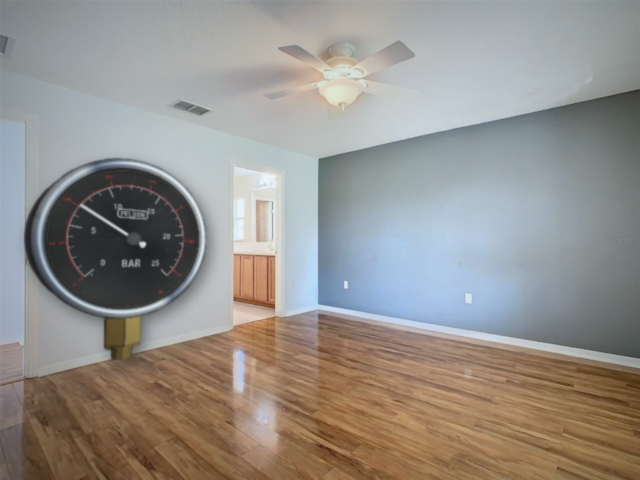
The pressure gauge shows 7 bar
